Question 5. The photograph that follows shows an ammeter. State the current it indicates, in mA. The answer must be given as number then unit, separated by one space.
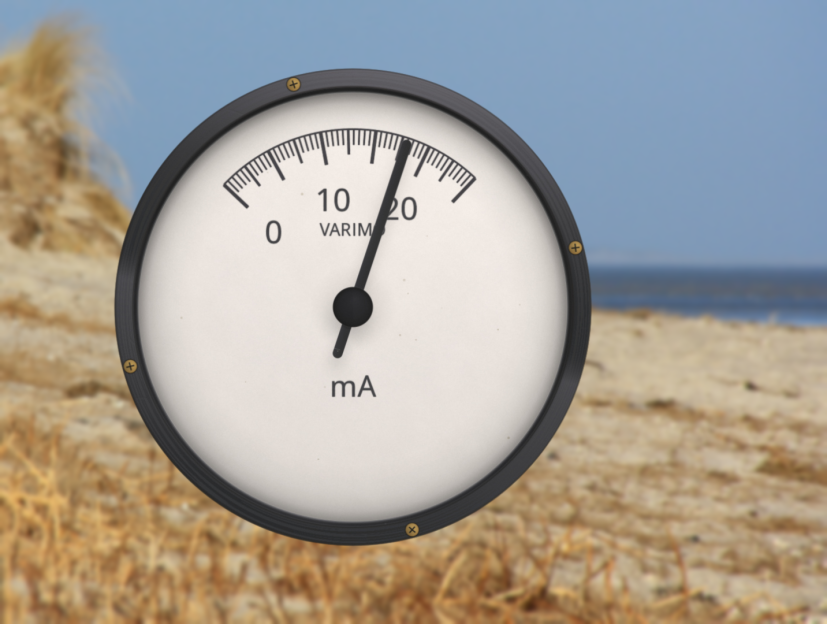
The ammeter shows 18 mA
